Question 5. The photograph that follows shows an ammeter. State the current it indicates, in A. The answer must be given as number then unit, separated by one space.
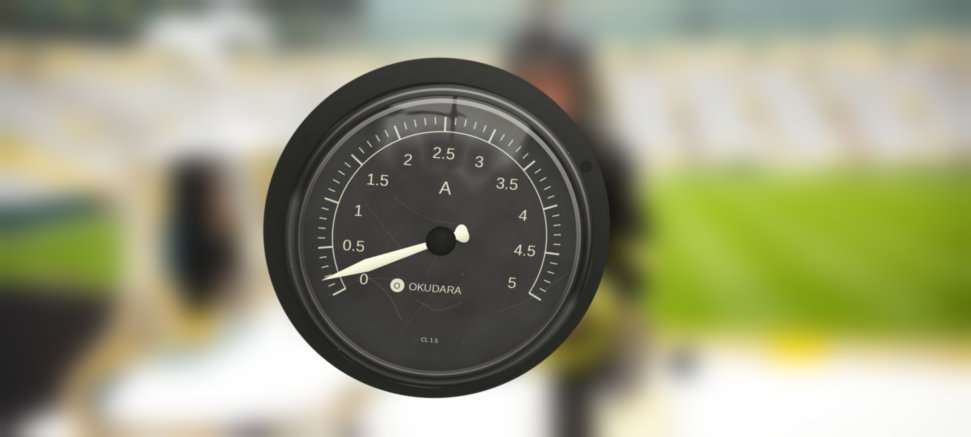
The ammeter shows 0.2 A
